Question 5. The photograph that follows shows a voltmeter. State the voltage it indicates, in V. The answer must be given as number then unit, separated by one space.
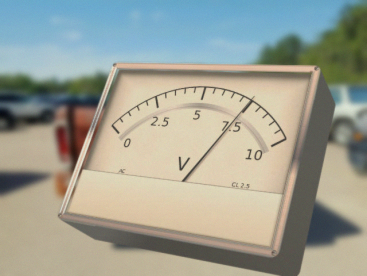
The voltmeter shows 7.5 V
